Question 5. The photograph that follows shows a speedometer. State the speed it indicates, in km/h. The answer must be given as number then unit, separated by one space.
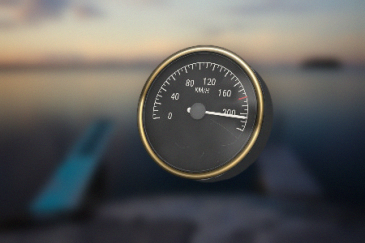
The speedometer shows 205 km/h
